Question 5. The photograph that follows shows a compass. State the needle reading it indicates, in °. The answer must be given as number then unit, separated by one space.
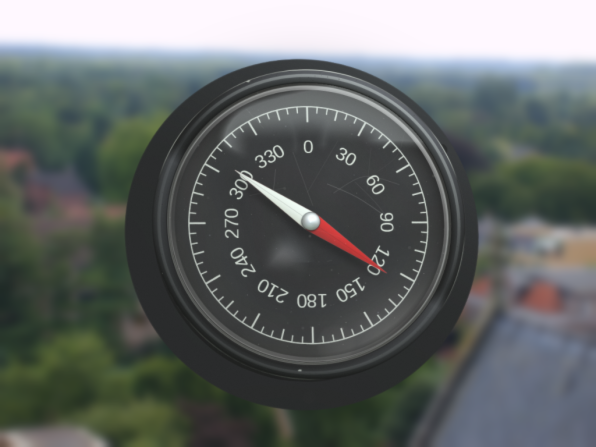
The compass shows 125 °
